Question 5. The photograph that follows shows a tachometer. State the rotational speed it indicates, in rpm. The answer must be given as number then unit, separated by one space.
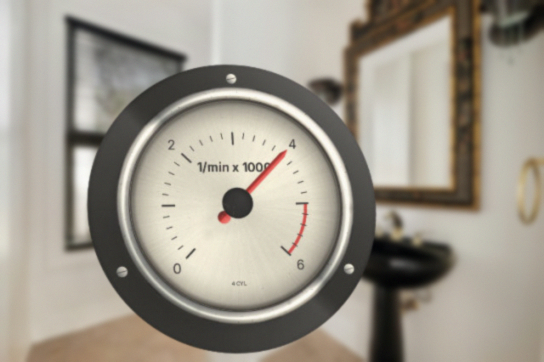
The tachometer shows 4000 rpm
